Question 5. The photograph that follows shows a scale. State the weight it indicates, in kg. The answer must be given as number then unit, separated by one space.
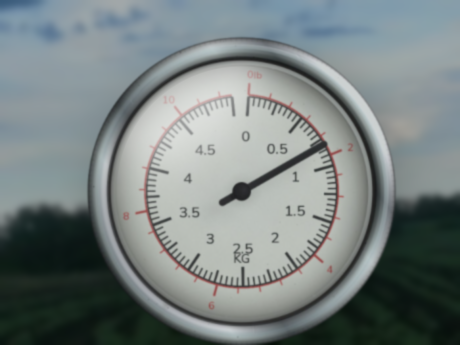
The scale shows 0.8 kg
